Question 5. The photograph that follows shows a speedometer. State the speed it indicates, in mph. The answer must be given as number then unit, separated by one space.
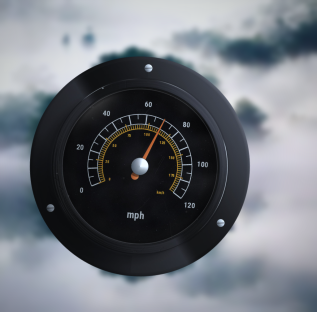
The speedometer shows 70 mph
